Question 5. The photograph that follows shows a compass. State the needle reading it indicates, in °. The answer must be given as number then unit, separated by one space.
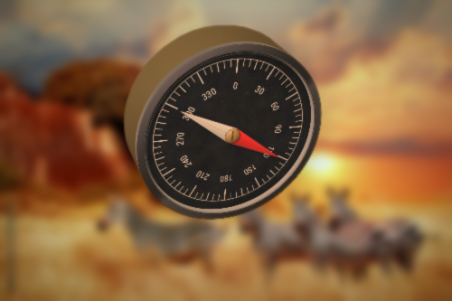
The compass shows 120 °
